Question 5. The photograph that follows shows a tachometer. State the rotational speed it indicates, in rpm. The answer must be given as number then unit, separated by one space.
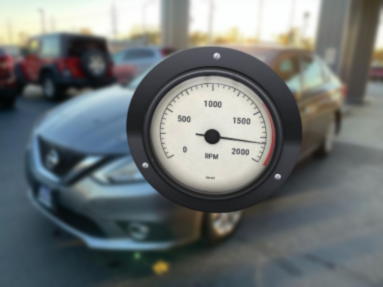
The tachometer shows 1800 rpm
